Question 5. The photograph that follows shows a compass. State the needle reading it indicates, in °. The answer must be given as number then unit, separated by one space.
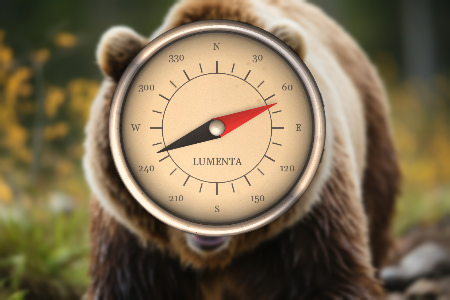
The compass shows 67.5 °
